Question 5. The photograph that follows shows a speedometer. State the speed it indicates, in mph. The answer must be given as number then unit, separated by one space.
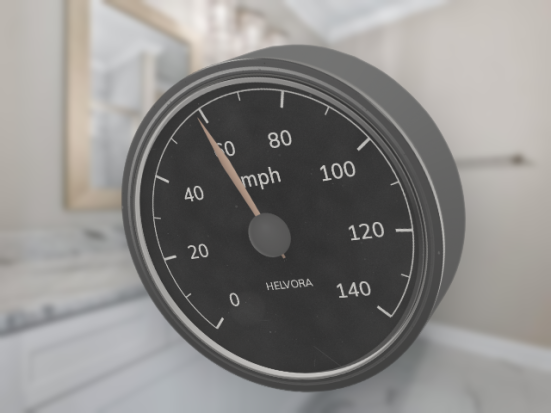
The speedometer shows 60 mph
